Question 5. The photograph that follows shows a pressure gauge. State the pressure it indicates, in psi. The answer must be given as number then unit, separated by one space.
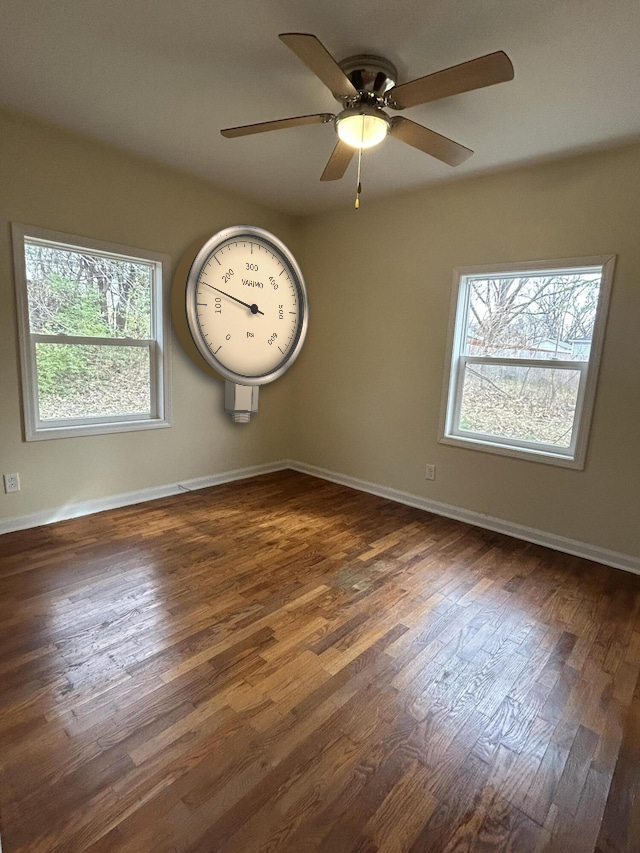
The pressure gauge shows 140 psi
